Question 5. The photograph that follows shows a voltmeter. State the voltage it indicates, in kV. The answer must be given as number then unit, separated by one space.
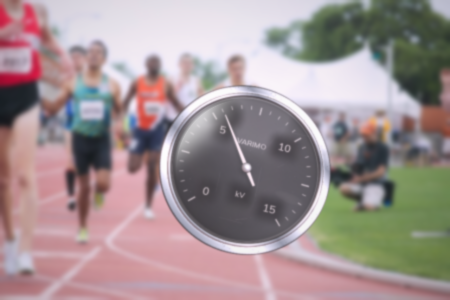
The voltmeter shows 5.5 kV
